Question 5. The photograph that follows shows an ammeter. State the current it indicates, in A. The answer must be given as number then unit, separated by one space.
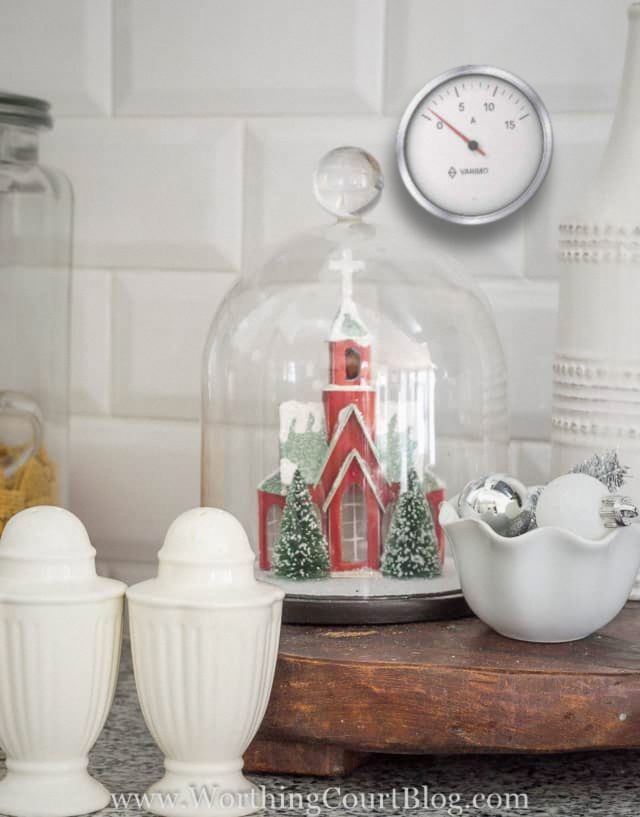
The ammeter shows 1 A
